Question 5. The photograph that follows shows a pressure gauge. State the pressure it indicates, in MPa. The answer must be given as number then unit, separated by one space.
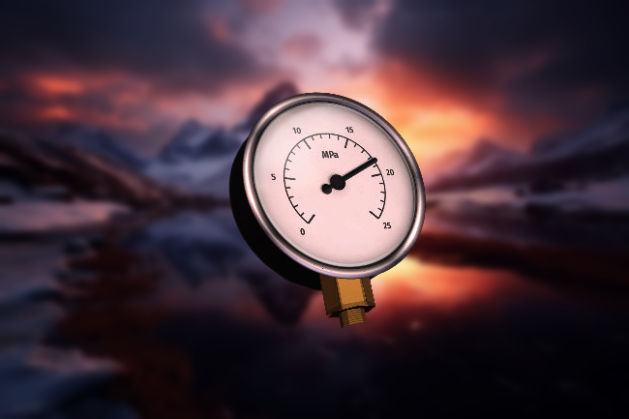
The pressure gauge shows 18.5 MPa
